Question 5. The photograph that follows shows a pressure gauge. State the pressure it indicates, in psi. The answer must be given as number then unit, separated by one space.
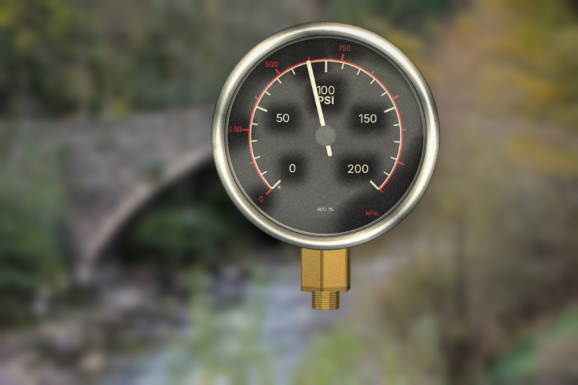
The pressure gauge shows 90 psi
